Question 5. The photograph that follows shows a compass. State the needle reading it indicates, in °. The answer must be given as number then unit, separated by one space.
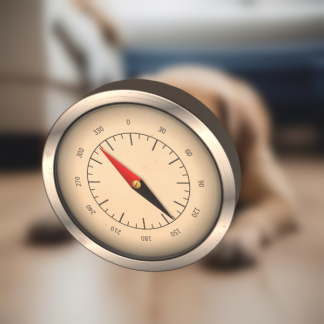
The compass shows 320 °
